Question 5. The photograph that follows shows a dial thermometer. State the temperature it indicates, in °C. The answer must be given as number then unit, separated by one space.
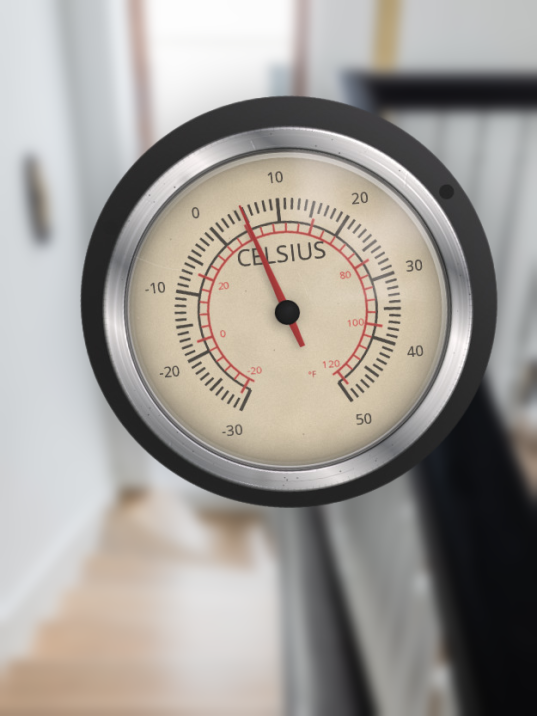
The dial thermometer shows 5 °C
